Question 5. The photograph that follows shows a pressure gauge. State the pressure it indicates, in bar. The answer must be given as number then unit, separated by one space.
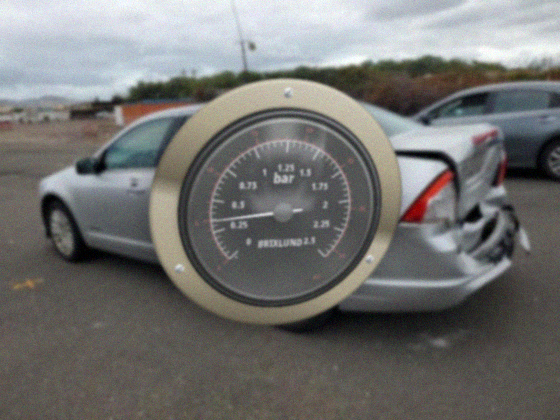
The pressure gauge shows 0.35 bar
